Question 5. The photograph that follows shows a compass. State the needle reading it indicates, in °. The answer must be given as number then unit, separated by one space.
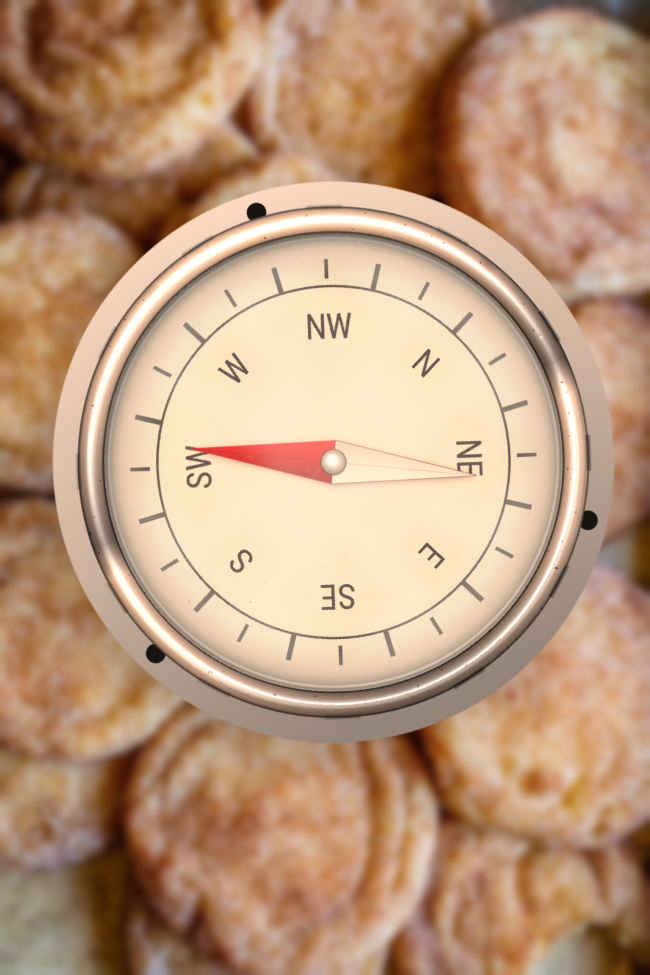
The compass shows 232.5 °
